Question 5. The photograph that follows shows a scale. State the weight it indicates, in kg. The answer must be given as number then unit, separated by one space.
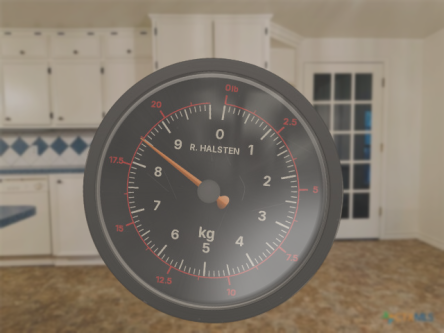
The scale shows 8.5 kg
